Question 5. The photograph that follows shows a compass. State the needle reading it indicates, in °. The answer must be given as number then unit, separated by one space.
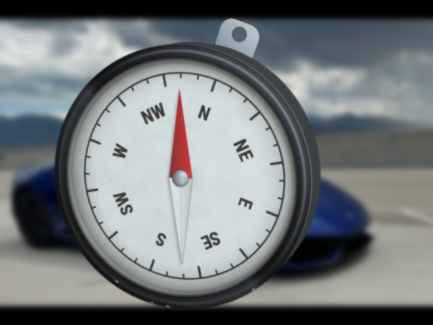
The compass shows 340 °
